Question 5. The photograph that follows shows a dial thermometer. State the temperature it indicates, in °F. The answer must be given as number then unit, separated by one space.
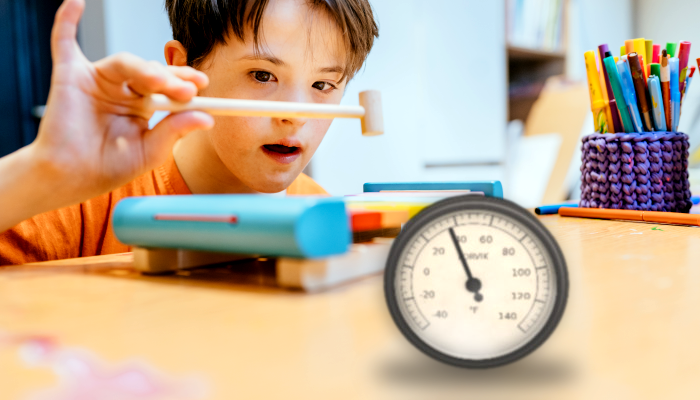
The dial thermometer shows 36 °F
